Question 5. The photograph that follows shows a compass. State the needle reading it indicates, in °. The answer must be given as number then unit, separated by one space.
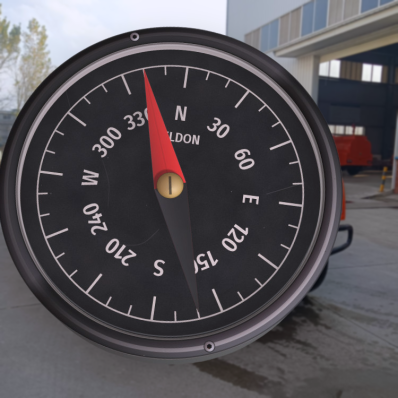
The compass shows 340 °
